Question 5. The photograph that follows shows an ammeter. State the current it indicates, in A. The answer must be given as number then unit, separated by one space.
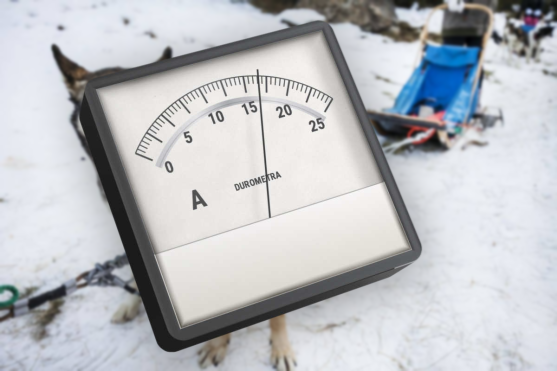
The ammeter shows 16.5 A
